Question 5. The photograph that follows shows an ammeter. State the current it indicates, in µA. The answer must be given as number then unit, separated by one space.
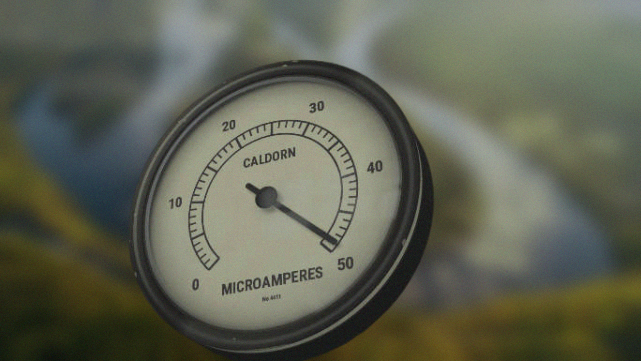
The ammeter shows 49 µA
